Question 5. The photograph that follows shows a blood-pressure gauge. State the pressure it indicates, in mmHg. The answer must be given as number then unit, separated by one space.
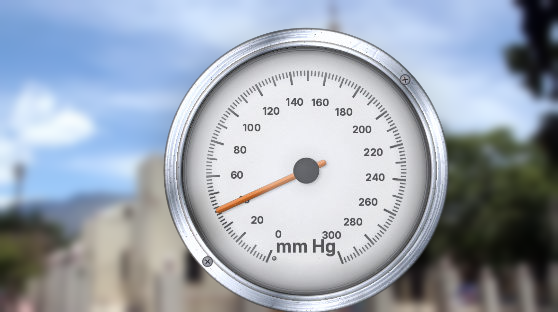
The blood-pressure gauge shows 40 mmHg
